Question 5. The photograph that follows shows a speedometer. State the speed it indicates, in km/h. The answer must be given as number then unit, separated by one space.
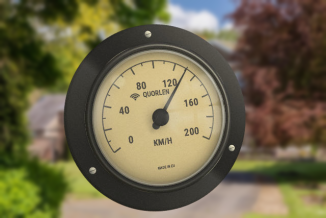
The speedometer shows 130 km/h
